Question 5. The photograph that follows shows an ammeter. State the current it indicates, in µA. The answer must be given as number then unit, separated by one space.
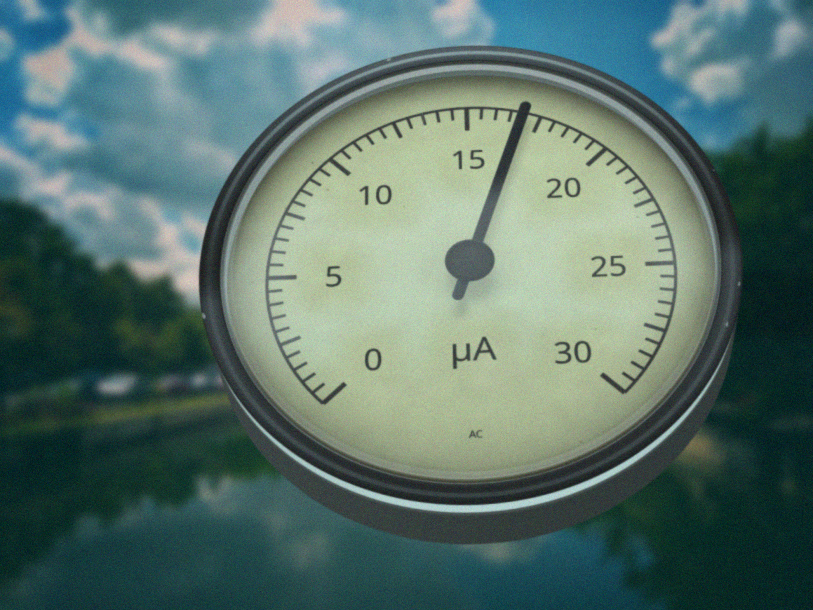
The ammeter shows 17 µA
